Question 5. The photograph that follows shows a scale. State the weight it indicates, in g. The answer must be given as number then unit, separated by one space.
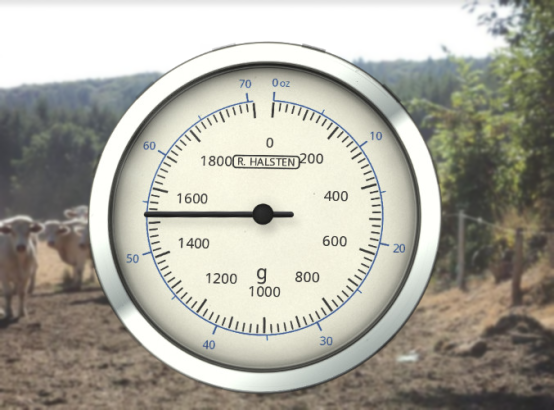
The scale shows 1520 g
